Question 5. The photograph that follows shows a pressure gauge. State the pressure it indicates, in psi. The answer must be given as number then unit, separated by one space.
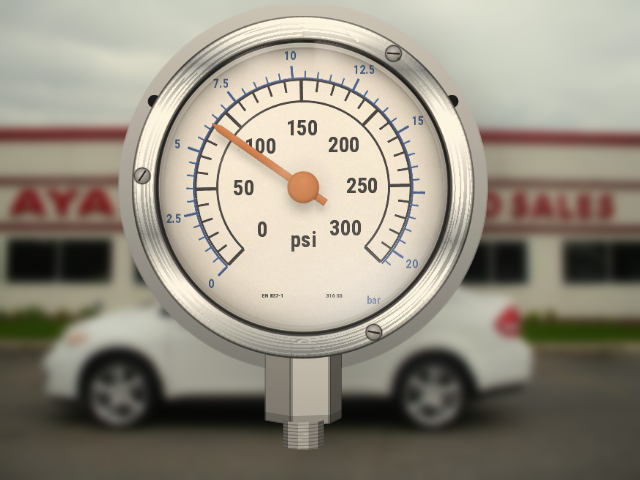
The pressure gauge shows 90 psi
